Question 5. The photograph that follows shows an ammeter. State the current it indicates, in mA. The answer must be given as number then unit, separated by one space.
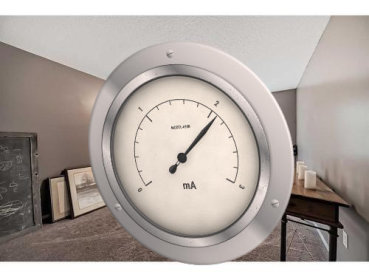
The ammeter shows 2.1 mA
